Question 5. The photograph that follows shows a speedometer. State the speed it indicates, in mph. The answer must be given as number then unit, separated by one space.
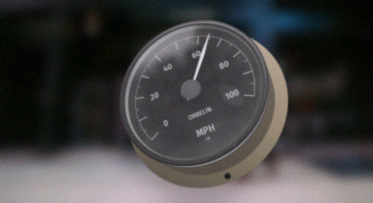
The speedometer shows 65 mph
